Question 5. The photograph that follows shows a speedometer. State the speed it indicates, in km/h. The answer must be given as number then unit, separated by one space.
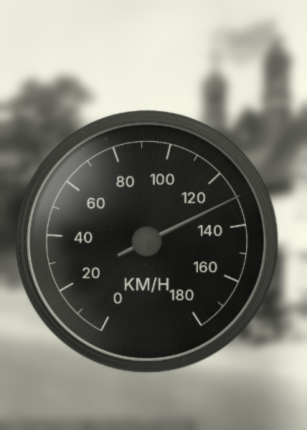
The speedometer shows 130 km/h
